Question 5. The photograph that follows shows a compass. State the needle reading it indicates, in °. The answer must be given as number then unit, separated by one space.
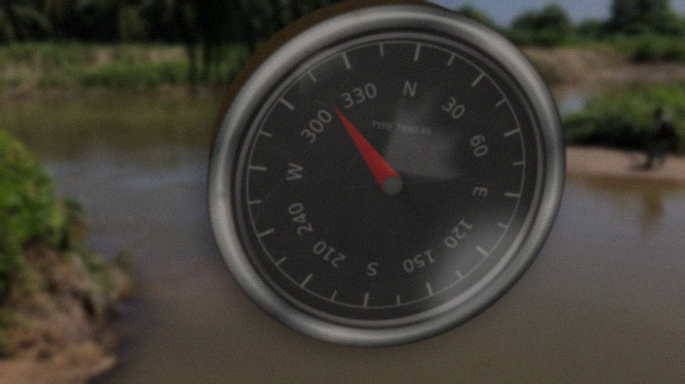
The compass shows 315 °
